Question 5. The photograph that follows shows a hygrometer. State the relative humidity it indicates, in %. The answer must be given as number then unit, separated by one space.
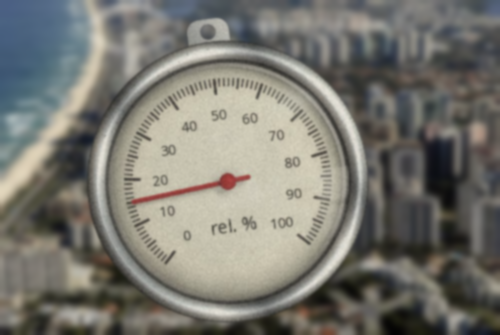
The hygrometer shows 15 %
